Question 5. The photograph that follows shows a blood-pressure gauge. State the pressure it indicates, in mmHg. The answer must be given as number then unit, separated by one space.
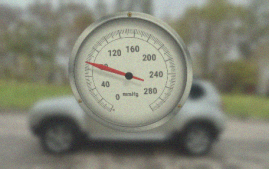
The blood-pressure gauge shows 80 mmHg
